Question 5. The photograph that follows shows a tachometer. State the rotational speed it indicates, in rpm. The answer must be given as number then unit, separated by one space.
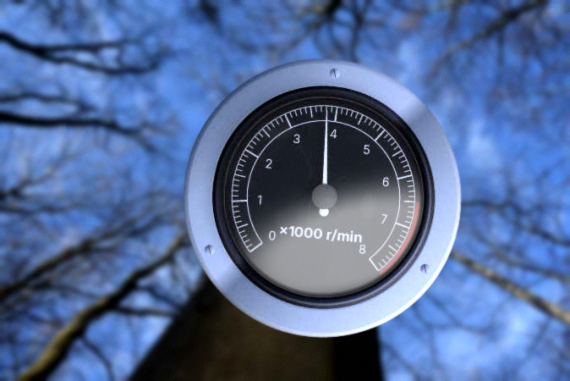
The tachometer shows 3800 rpm
